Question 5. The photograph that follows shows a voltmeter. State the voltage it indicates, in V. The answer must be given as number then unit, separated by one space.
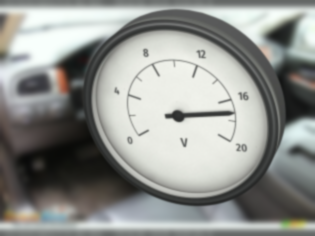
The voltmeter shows 17 V
